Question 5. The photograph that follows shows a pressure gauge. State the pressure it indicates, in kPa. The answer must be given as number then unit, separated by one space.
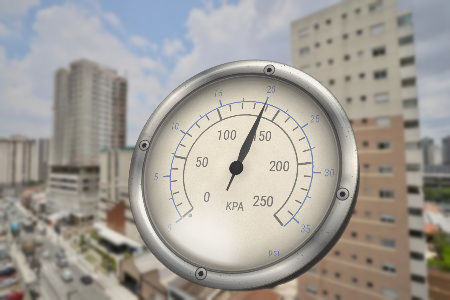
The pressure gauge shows 140 kPa
